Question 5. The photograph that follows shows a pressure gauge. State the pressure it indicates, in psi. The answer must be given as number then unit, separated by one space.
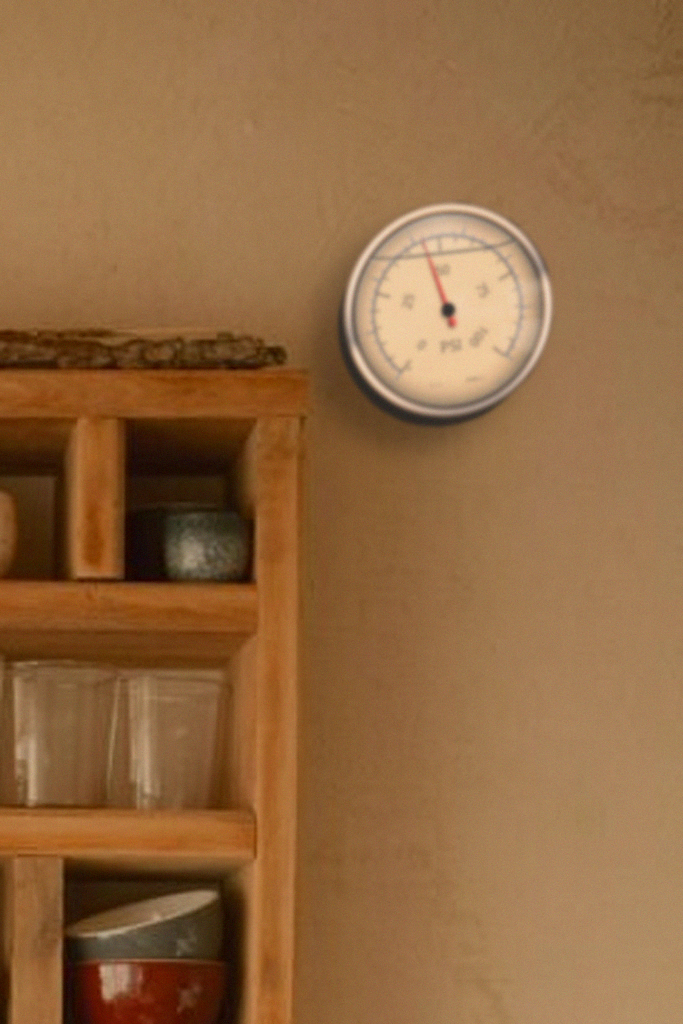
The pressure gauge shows 45 psi
